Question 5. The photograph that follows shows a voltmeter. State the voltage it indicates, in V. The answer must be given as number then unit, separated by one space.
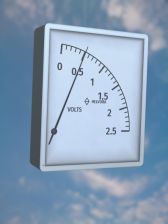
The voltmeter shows 0.5 V
